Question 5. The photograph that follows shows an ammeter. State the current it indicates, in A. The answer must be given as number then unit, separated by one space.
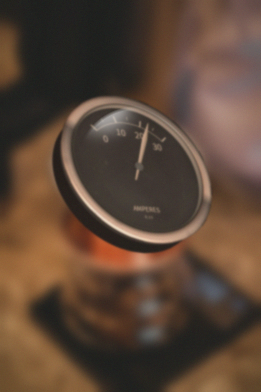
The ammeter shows 22.5 A
